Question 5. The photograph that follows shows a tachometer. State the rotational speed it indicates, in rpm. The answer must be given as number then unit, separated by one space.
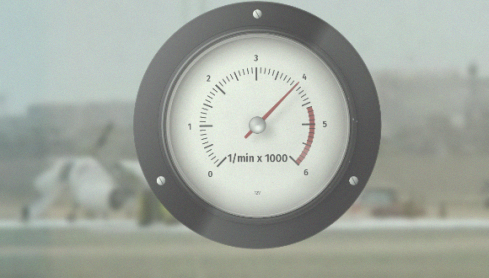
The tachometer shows 4000 rpm
